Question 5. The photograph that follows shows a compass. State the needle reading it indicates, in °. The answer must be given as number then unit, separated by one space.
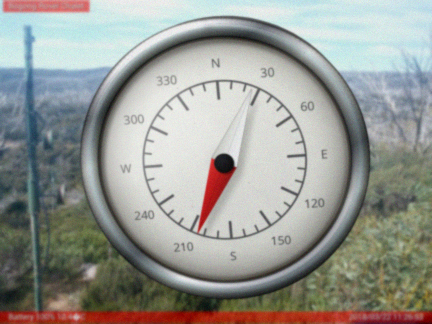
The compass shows 205 °
